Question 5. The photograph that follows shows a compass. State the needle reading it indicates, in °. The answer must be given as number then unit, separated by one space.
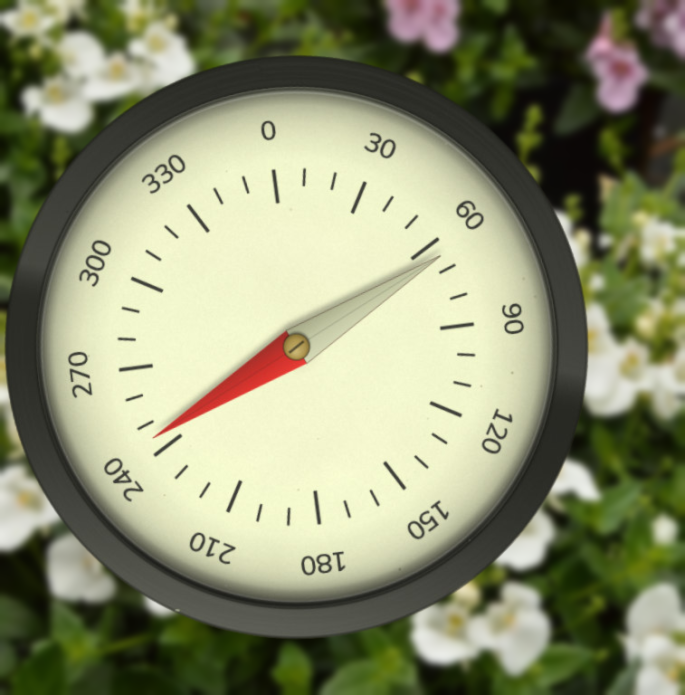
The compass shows 245 °
